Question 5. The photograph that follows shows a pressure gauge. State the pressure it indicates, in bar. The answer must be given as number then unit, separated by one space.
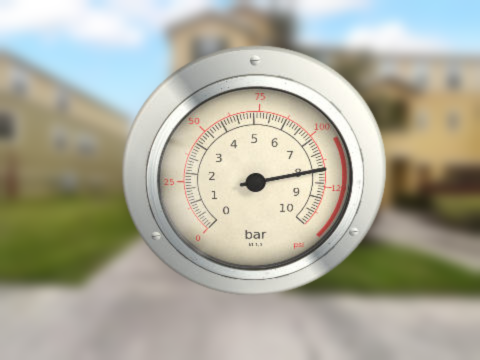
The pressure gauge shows 8 bar
